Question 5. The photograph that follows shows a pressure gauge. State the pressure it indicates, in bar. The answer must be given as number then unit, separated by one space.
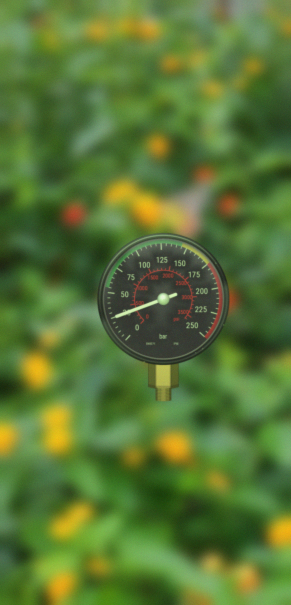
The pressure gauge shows 25 bar
